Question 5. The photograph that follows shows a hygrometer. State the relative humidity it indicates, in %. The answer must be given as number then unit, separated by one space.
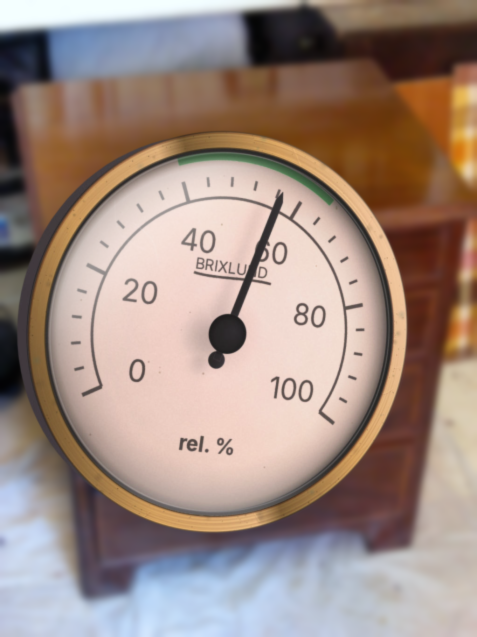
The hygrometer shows 56 %
